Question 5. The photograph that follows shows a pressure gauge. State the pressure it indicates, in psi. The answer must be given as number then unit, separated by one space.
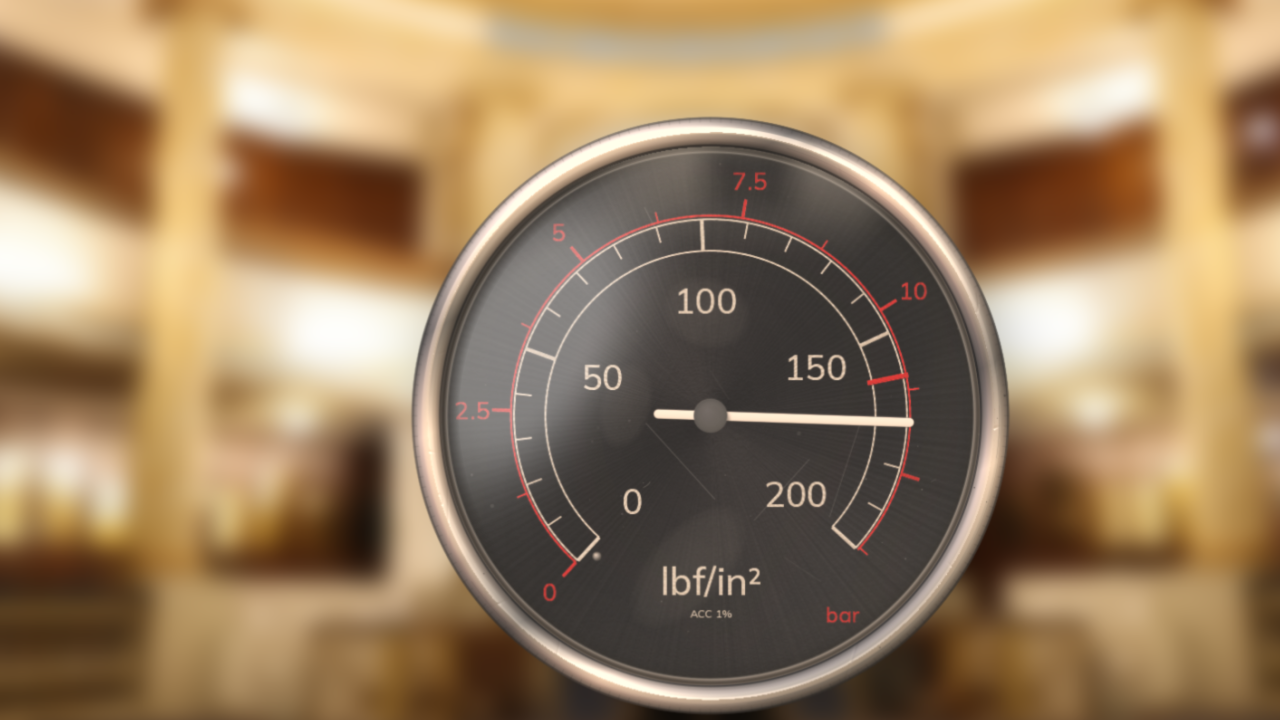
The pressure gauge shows 170 psi
